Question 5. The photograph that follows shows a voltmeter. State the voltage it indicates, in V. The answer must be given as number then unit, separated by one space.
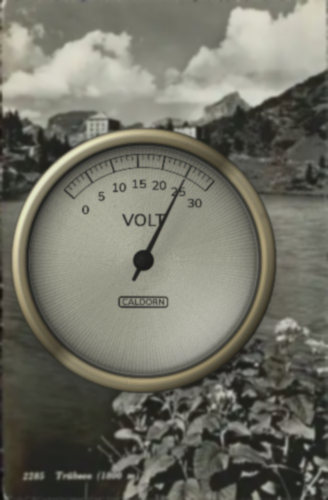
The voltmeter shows 25 V
